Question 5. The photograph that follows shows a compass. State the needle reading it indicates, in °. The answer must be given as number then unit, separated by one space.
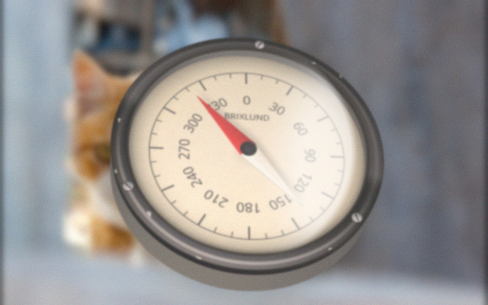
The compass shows 320 °
